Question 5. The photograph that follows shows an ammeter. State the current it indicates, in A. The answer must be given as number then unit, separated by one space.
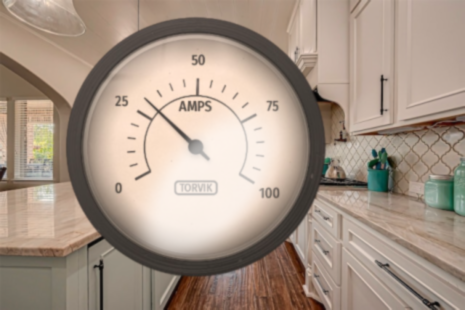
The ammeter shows 30 A
